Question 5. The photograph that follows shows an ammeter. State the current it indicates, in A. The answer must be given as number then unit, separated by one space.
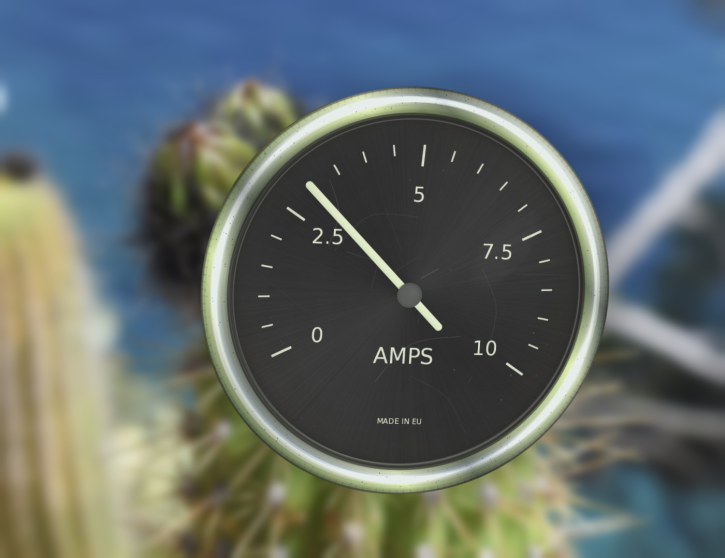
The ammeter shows 3 A
